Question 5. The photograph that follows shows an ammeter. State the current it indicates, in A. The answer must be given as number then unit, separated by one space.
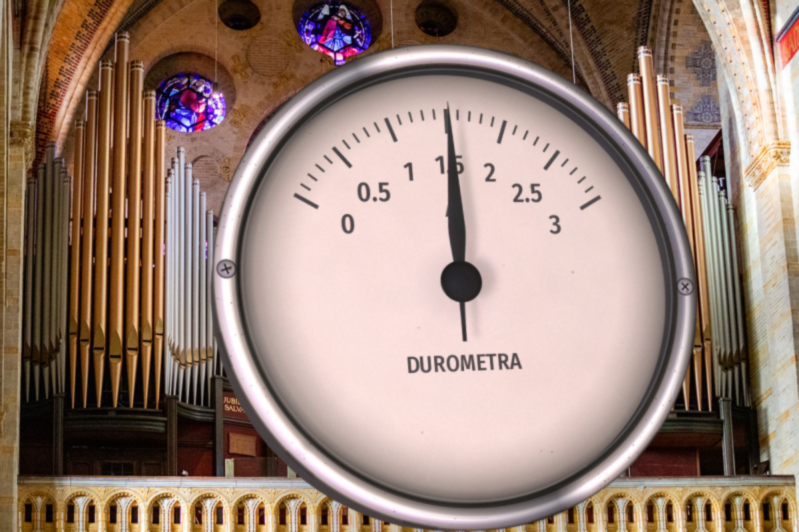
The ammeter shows 1.5 A
